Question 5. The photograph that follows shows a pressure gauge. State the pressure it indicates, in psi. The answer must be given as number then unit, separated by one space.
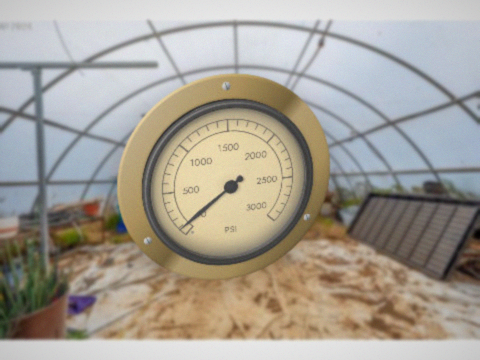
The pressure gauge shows 100 psi
